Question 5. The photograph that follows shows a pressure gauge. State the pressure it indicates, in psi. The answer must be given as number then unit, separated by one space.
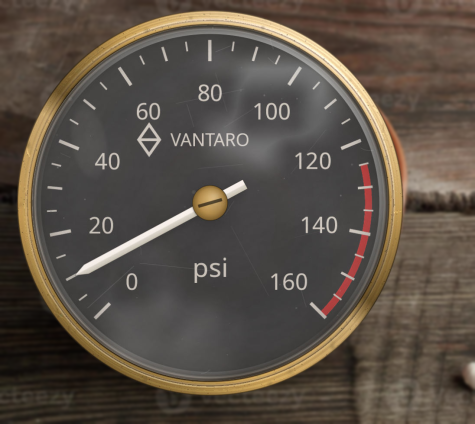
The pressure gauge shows 10 psi
